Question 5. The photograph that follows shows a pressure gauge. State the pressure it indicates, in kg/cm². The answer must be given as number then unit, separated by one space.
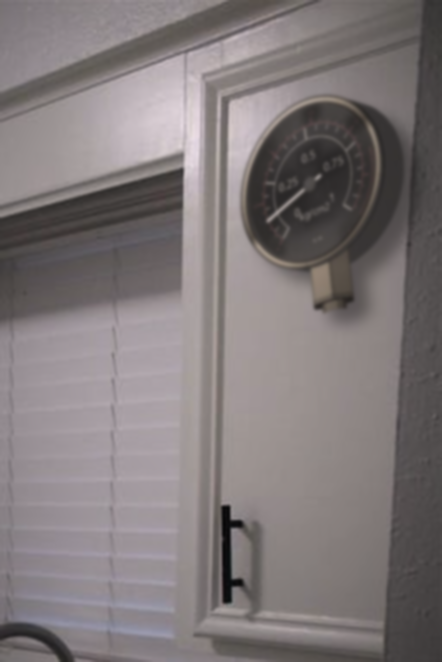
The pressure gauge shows 0.1 kg/cm²
